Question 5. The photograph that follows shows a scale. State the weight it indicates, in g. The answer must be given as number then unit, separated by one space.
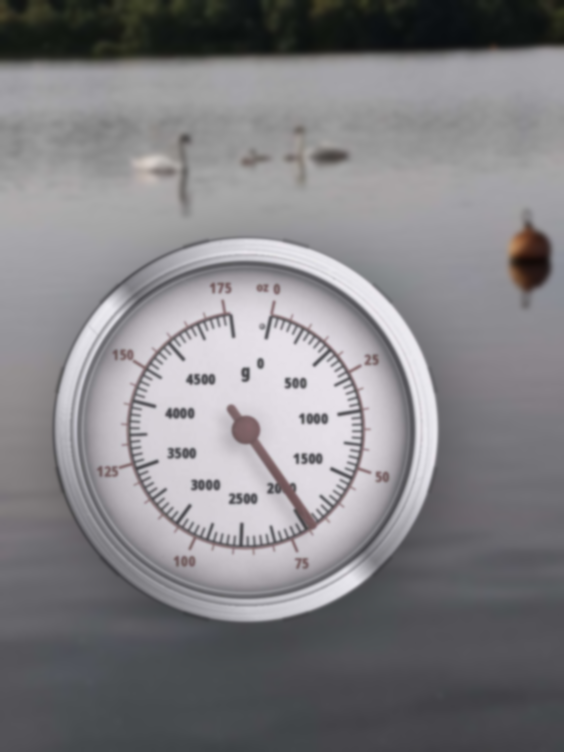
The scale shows 1950 g
